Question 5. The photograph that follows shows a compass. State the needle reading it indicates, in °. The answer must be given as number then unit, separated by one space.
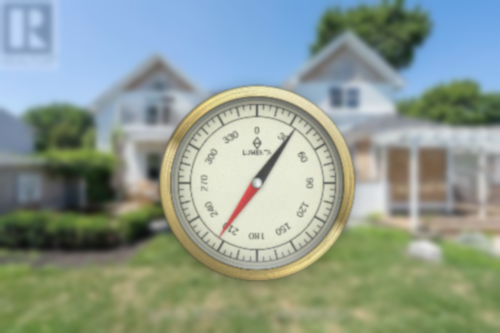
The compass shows 215 °
